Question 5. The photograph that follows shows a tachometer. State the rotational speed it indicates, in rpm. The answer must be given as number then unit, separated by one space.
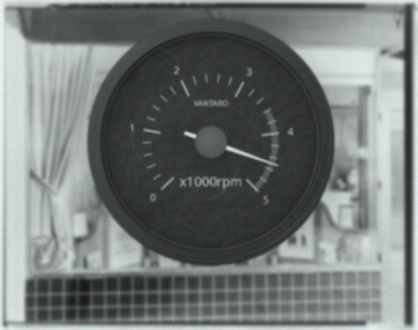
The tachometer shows 4500 rpm
